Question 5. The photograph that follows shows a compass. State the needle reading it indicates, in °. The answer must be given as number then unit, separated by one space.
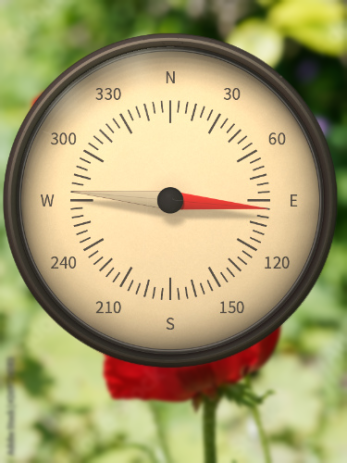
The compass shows 95 °
